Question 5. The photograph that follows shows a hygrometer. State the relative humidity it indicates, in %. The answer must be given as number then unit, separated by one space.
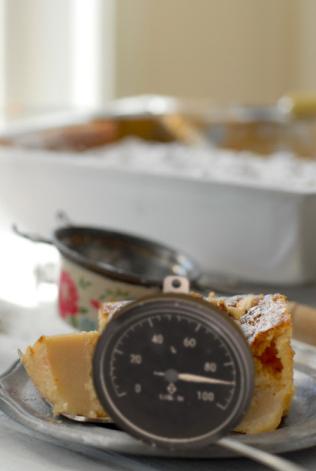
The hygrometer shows 88 %
